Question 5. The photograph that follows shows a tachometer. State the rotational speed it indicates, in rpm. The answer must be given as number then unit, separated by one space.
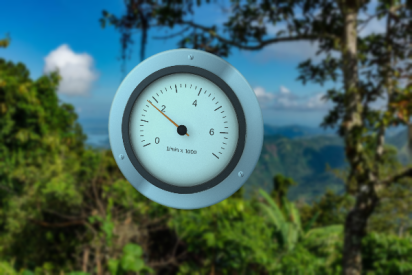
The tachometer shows 1800 rpm
